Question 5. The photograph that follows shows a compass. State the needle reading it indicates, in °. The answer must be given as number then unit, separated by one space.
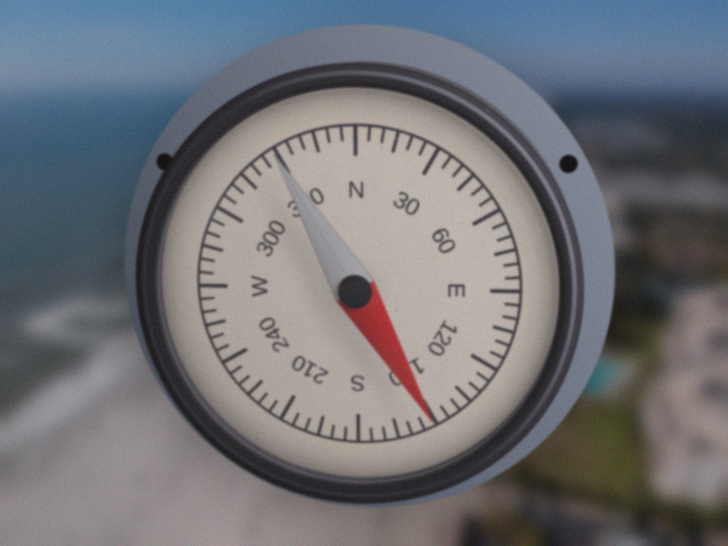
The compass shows 150 °
